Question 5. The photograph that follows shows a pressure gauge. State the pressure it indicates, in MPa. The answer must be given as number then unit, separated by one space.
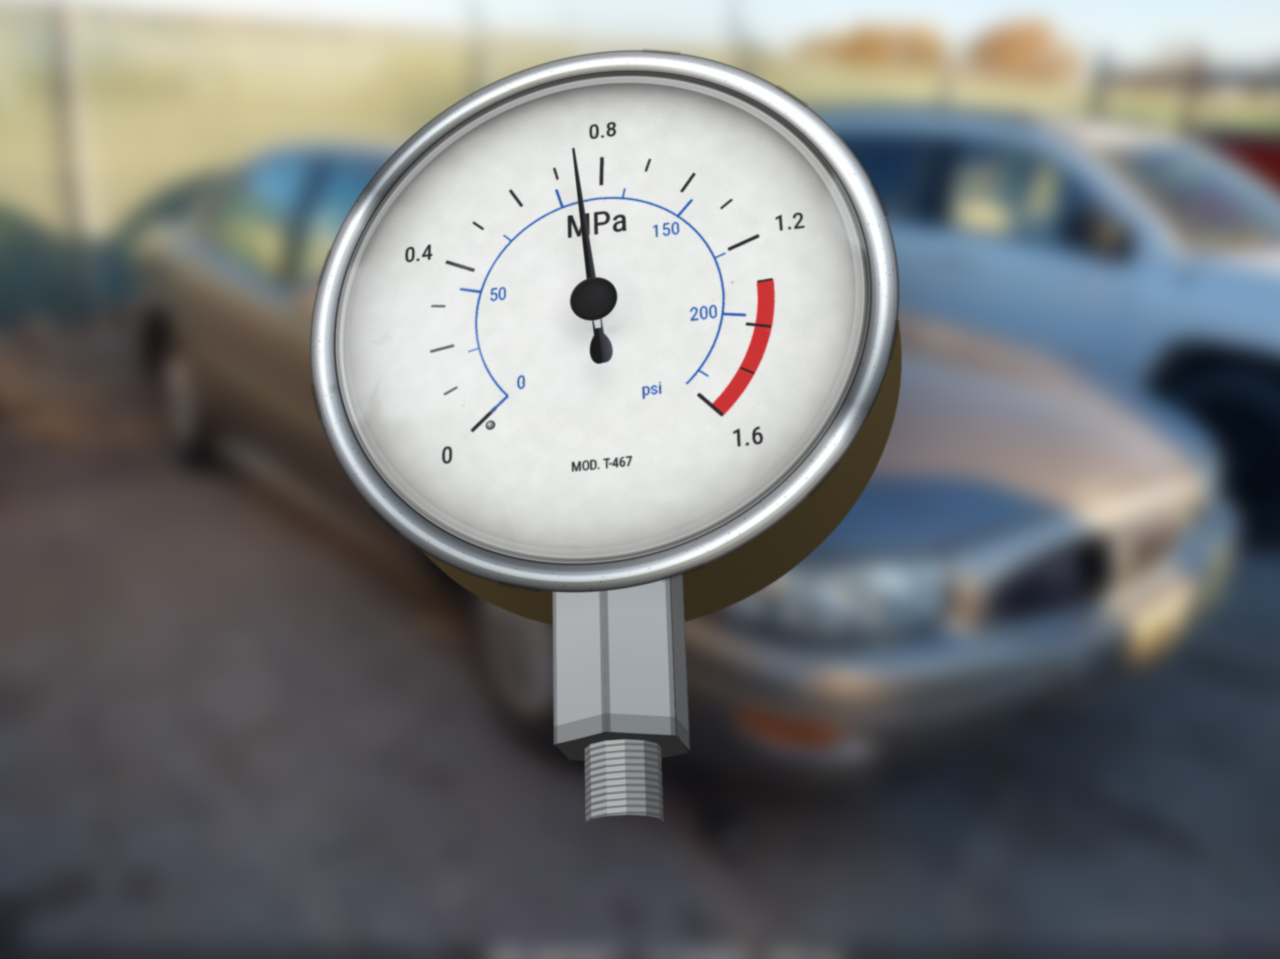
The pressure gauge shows 0.75 MPa
